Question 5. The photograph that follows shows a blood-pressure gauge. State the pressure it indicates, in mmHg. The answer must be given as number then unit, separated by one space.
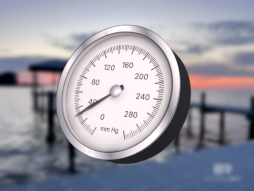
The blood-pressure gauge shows 30 mmHg
